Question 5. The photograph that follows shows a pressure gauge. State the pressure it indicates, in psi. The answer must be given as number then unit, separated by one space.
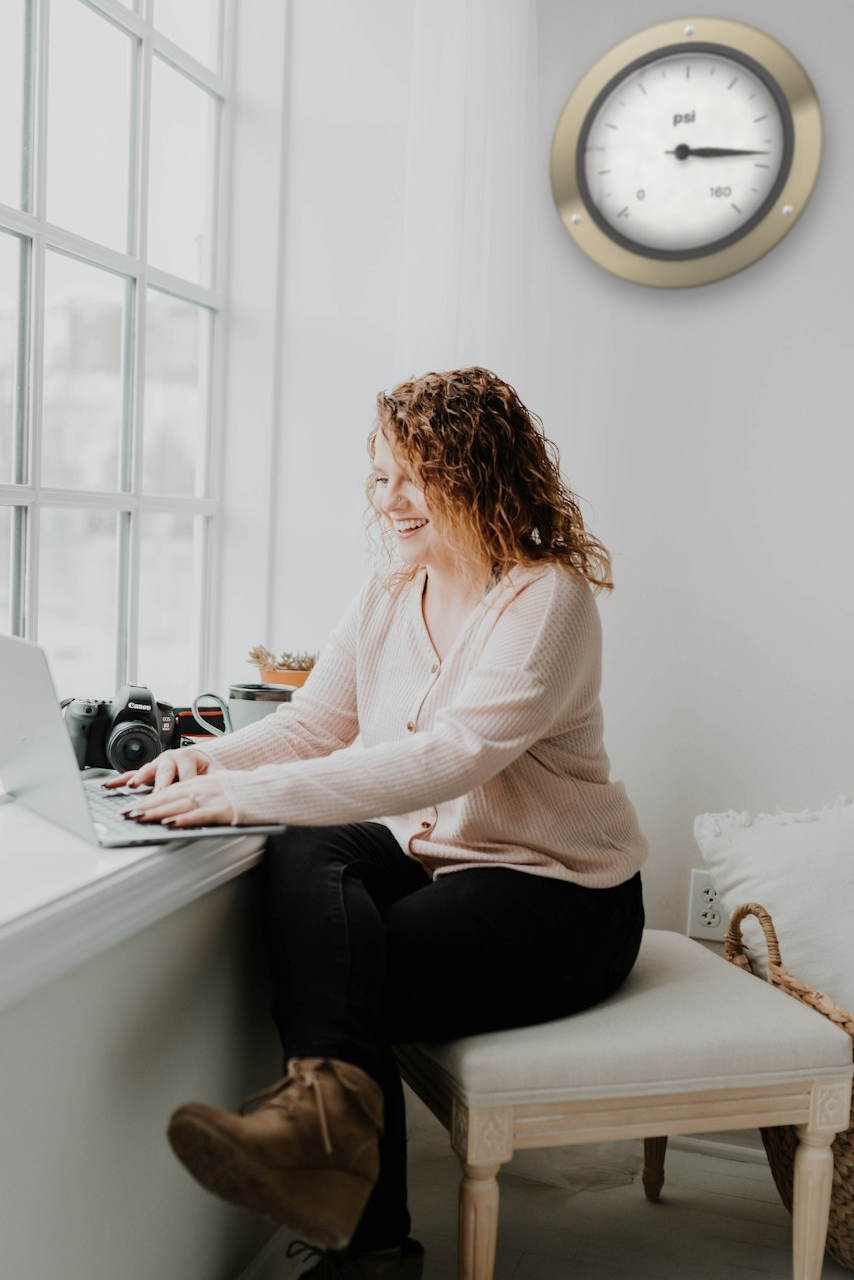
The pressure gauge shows 135 psi
